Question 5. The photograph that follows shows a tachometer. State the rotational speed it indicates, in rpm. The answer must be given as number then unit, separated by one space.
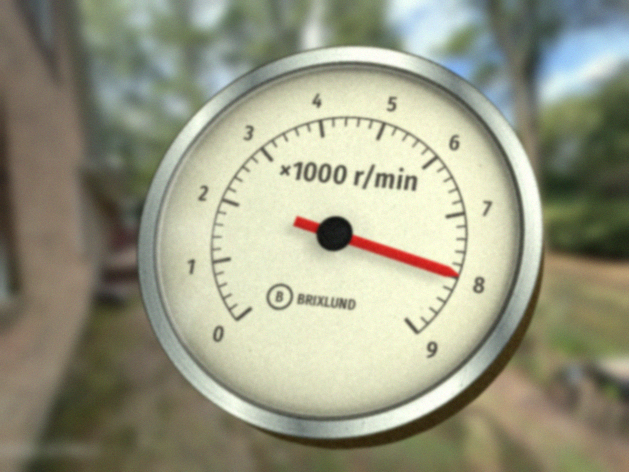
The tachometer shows 8000 rpm
